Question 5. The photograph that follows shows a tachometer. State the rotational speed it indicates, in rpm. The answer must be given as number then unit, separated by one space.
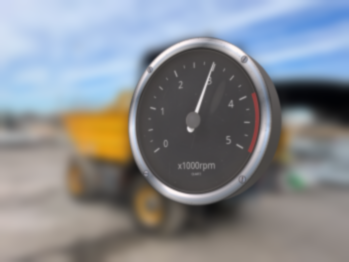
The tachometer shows 3000 rpm
